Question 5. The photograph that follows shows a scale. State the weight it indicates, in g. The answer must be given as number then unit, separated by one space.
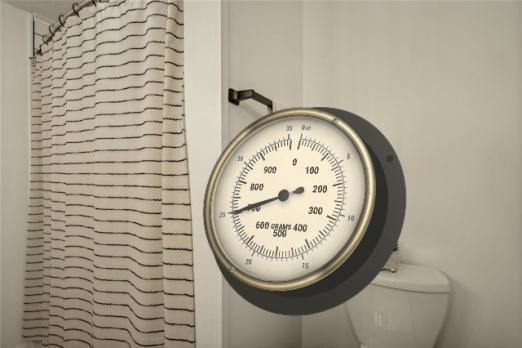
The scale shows 700 g
